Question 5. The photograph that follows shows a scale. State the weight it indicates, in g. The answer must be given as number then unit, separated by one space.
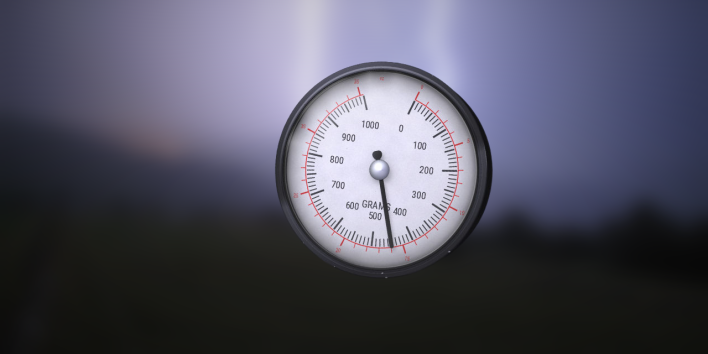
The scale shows 450 g
